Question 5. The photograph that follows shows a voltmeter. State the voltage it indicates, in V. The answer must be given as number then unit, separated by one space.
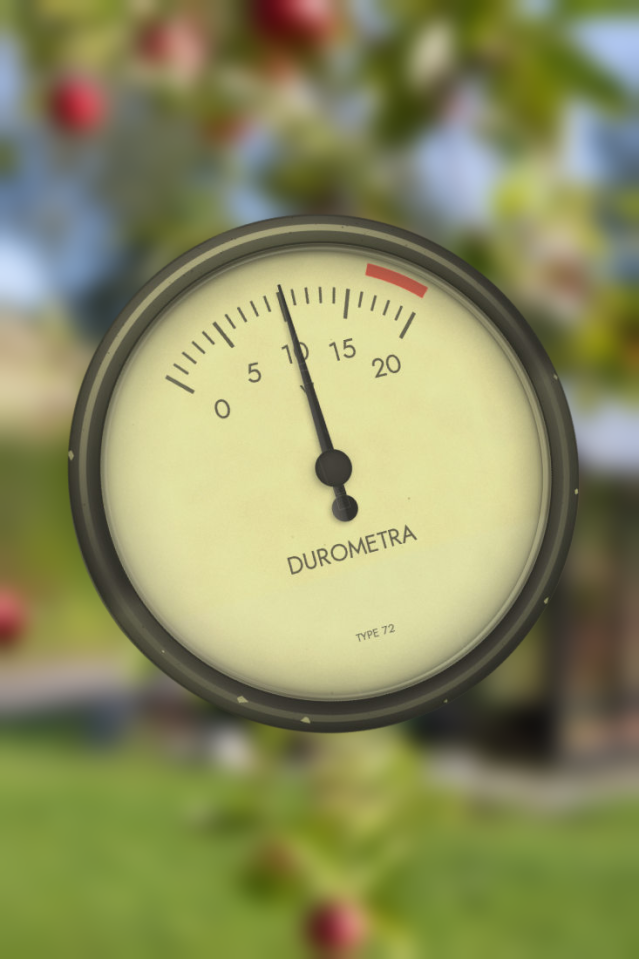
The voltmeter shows 10 V
